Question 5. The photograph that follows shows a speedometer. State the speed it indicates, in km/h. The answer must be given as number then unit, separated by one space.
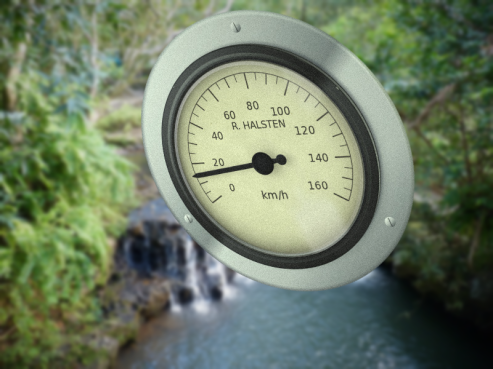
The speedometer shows 15 km/h
